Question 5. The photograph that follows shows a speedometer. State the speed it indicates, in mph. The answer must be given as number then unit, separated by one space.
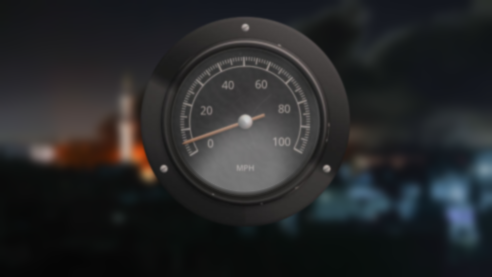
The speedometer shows 5 mph
